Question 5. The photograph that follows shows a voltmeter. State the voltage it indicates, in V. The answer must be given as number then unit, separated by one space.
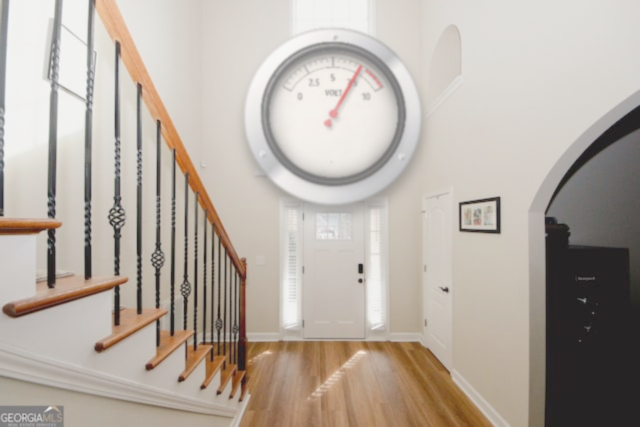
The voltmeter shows 7.5 V
